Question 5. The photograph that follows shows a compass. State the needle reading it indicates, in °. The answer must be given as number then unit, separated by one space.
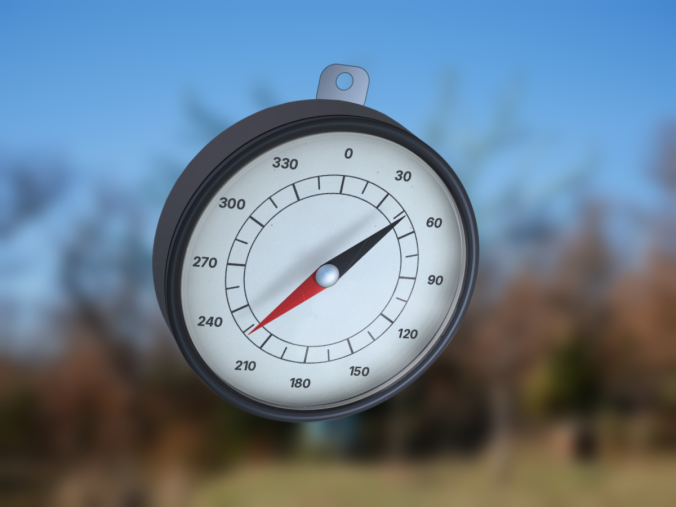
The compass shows 225 °
